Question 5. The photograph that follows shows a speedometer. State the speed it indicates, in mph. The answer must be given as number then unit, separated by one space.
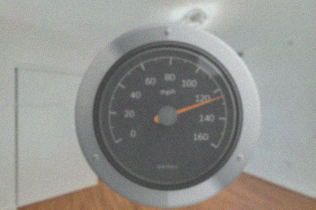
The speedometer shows 125 mph
